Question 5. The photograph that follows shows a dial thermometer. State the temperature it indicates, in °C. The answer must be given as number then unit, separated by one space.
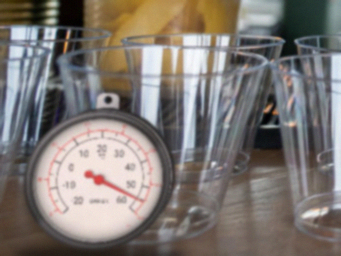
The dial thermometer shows 55 °C
